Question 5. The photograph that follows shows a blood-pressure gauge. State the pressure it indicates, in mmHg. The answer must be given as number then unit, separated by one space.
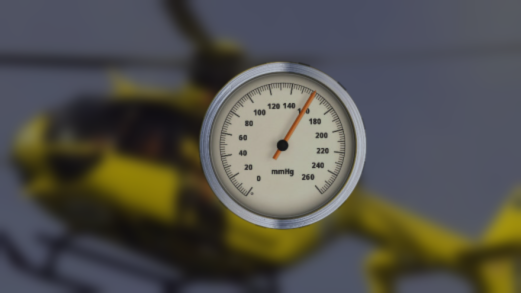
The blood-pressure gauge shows 160 mmHg
